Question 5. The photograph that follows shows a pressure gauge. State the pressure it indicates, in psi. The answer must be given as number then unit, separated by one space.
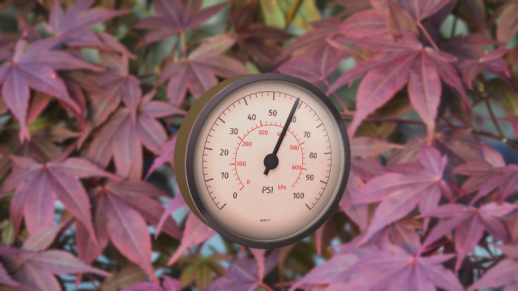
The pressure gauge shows 58 psi
